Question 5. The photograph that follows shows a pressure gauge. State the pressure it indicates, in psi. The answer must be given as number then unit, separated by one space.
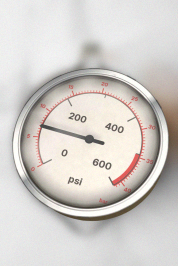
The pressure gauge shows 100 psi
